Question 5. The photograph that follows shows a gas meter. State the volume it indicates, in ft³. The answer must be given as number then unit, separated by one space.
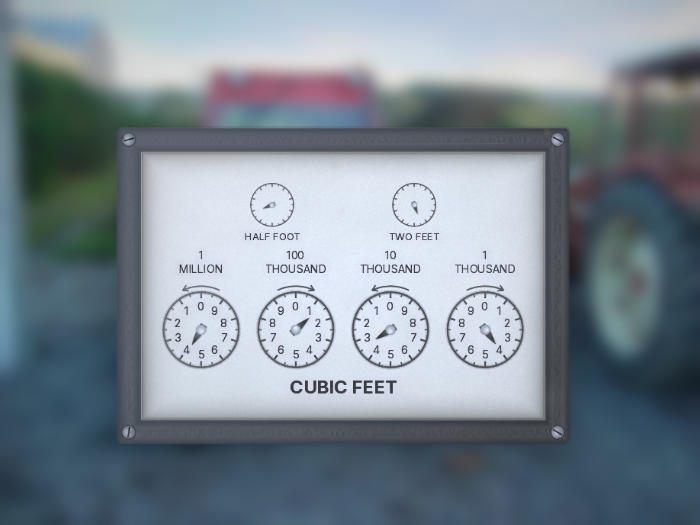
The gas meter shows 413400 ft³
